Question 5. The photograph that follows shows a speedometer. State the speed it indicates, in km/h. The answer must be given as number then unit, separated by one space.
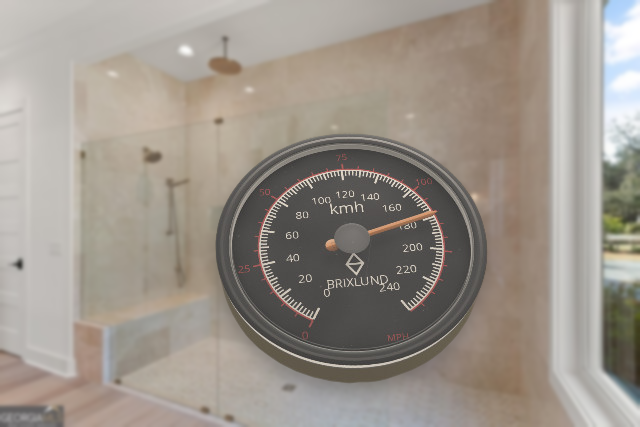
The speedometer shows 180 km/h
